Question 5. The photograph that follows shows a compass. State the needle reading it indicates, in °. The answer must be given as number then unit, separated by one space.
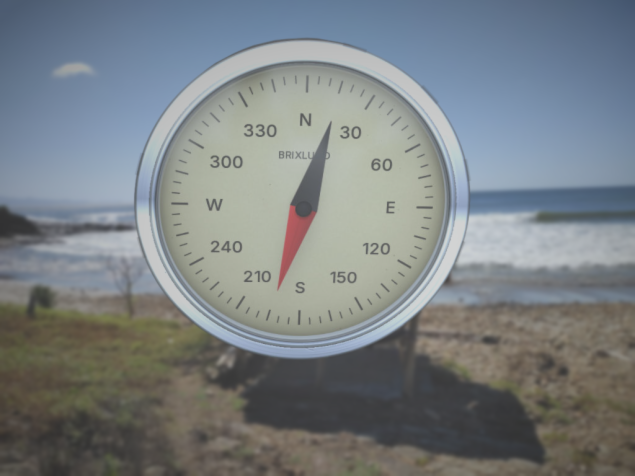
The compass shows 195 °
